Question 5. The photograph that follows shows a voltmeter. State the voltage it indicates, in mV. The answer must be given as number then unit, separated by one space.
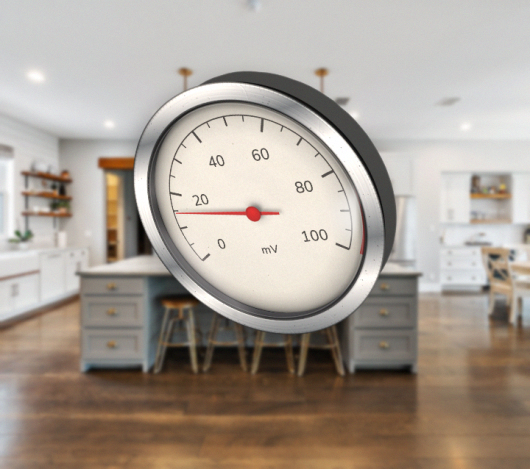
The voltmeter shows 15 mV
